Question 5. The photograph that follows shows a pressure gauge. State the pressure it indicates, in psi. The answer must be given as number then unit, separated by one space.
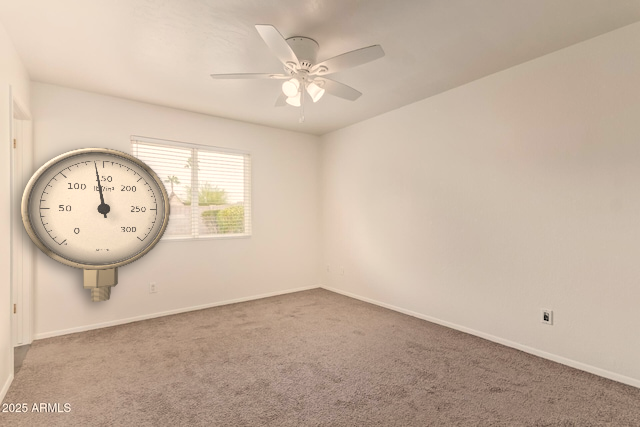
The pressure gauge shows 140 psi
